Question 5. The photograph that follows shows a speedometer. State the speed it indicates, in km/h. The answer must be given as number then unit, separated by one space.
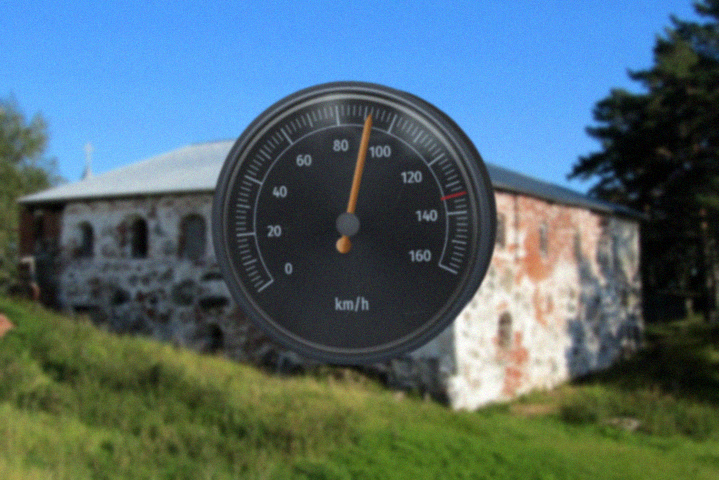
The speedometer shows 92 km/h
